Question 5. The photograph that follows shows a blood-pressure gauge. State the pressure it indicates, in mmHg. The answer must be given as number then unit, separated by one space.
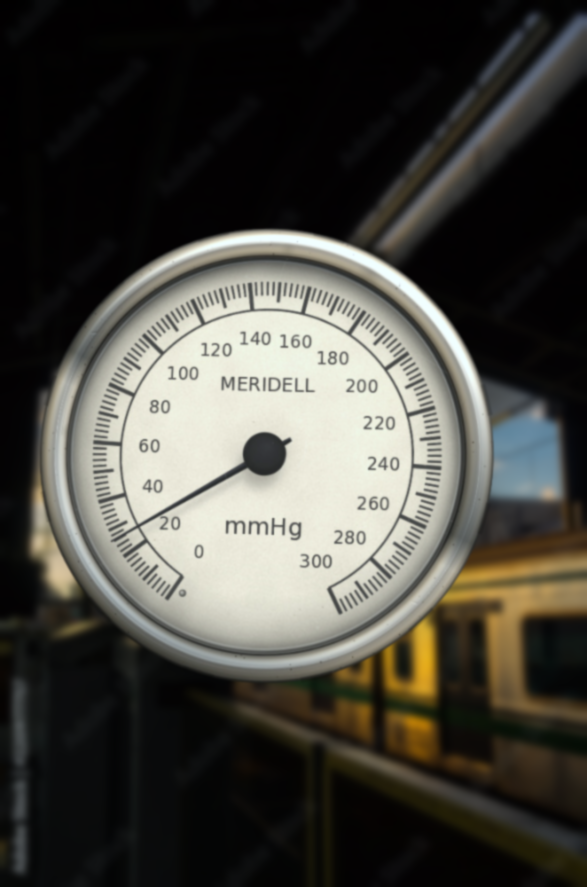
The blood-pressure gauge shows 26 mmHg
